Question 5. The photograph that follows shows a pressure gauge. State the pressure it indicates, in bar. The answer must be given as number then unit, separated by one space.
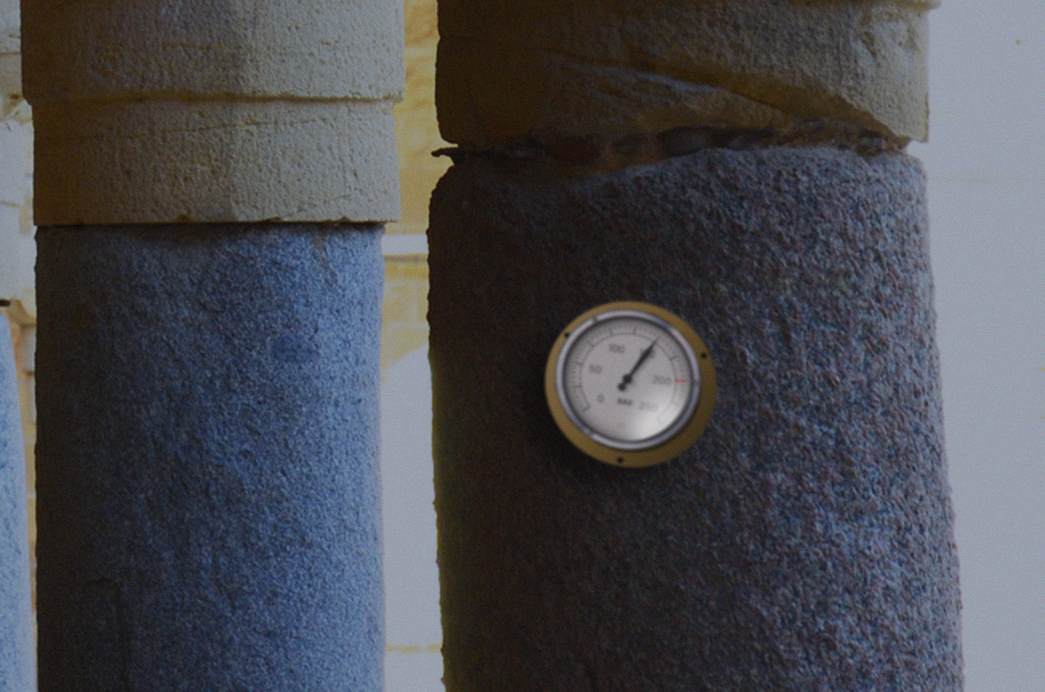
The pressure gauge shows 150 bar
